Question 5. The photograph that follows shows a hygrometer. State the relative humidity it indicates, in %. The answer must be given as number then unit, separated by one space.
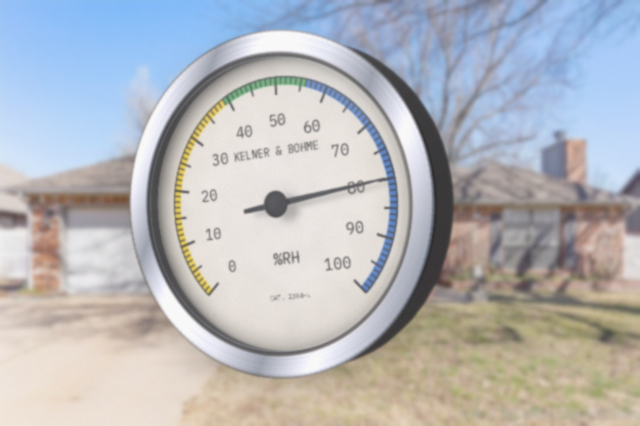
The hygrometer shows 80 %
